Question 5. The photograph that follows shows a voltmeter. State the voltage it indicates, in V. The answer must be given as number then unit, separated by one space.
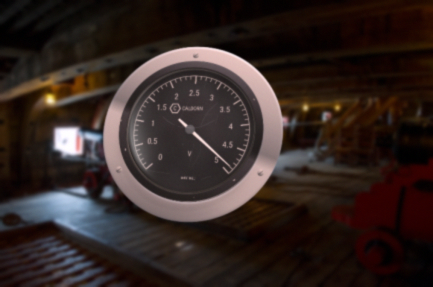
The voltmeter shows 4.9 V
